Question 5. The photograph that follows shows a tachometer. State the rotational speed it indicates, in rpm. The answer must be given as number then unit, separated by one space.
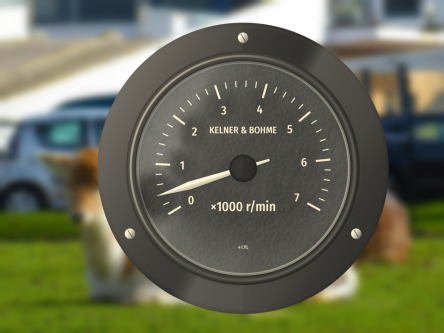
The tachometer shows 400 rpm
